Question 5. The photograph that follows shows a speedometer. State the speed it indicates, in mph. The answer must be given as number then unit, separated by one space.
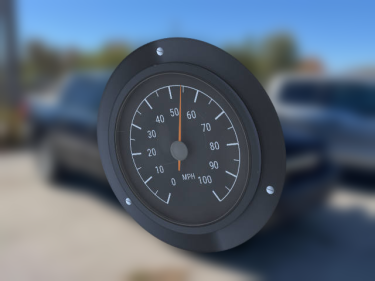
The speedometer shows 55 mph
